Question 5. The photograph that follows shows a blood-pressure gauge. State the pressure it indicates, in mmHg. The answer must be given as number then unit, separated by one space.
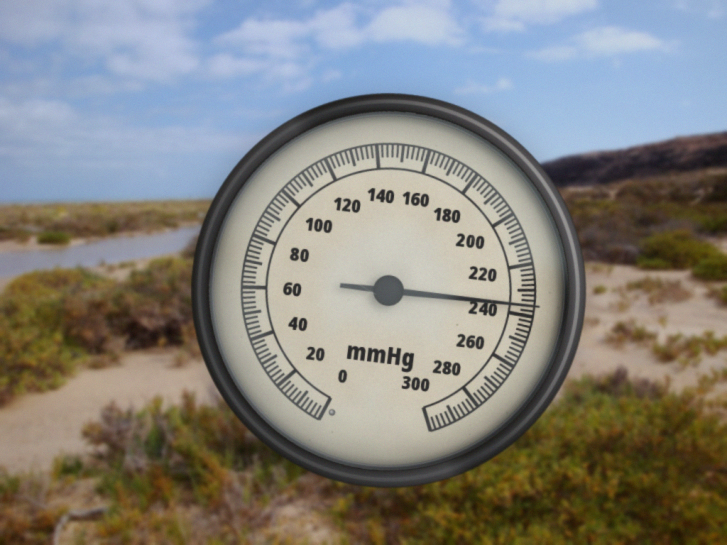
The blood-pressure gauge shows 236 mmHg
